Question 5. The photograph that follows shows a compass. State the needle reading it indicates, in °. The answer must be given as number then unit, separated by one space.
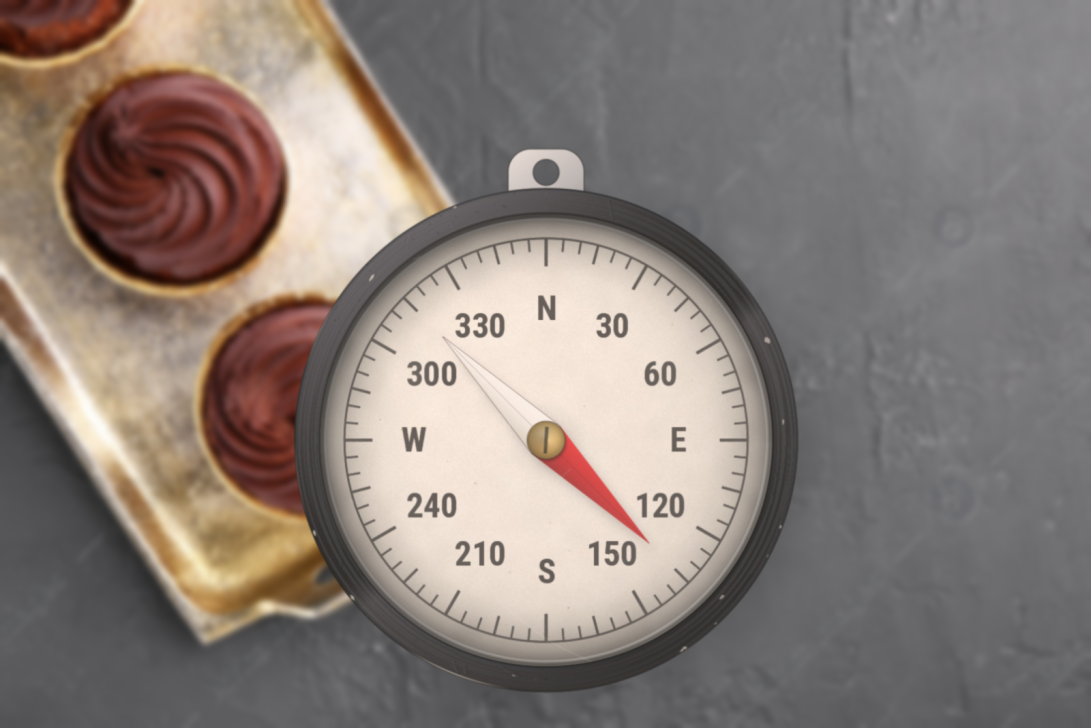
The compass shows 135 °
